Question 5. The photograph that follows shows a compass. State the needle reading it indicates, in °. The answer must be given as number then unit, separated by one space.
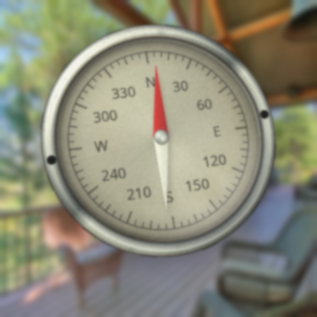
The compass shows 5 °
